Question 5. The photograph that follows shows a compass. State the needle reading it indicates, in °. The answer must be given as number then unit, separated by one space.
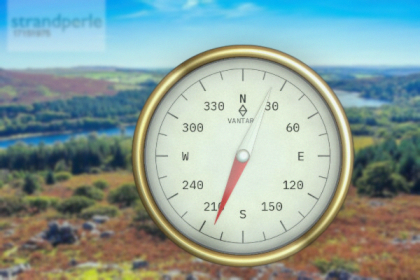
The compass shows 202.5 °
